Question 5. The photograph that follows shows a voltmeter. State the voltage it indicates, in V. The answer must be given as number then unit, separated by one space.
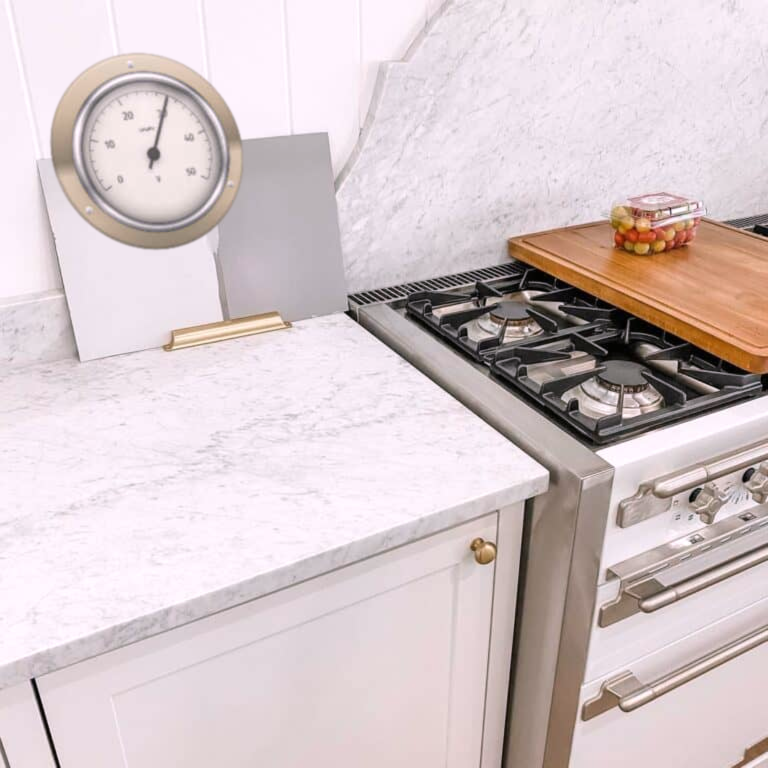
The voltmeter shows 30 V
